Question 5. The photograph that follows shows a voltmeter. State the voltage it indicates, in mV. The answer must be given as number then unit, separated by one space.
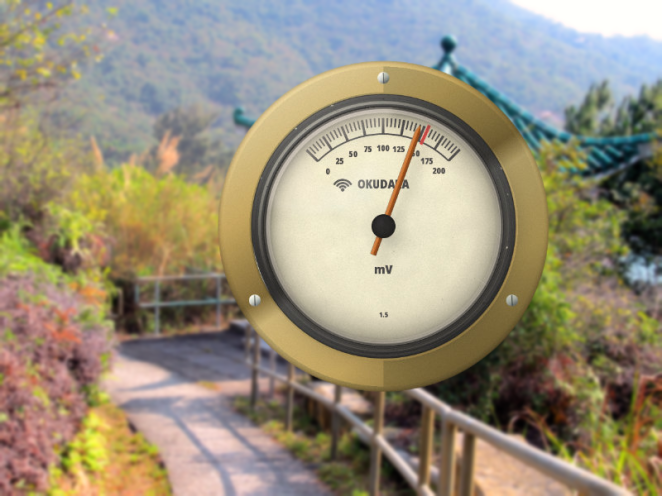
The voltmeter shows 145 mV
